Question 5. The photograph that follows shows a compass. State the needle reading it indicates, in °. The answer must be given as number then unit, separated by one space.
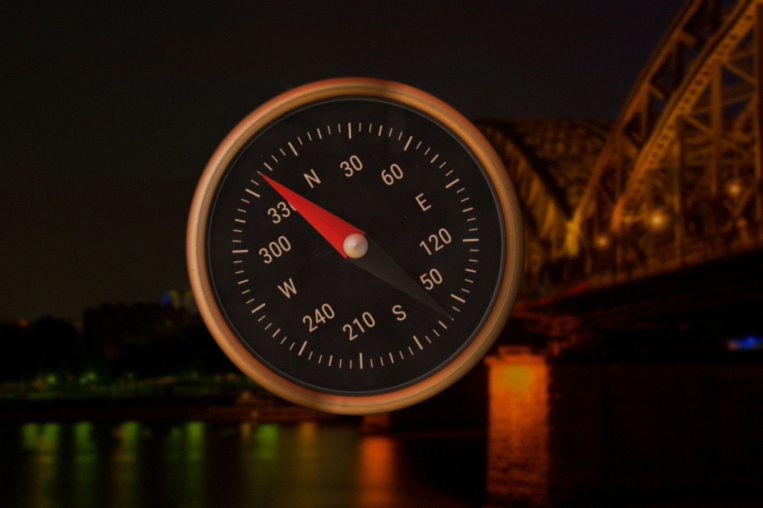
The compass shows 340 °
